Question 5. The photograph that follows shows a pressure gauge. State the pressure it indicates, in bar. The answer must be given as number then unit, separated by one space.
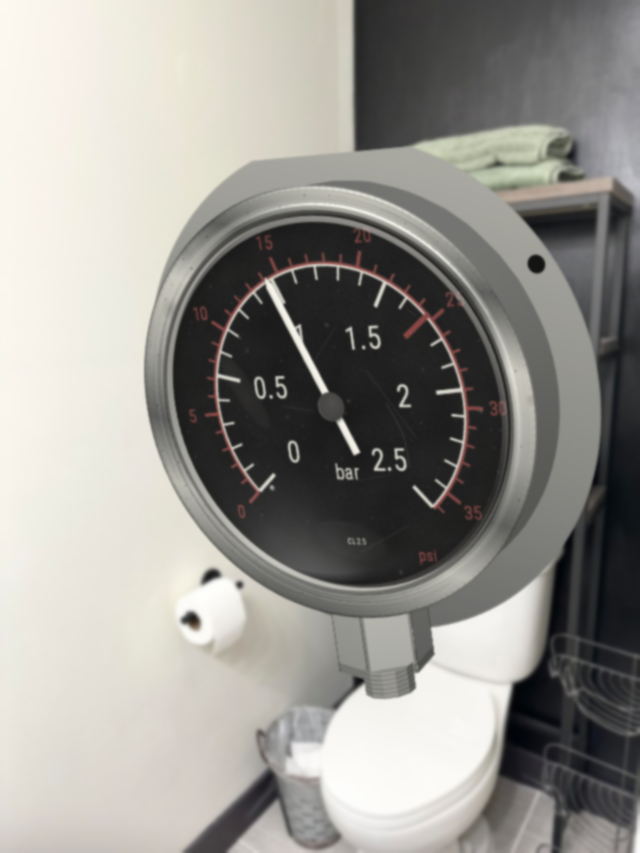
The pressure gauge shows 1 bar
